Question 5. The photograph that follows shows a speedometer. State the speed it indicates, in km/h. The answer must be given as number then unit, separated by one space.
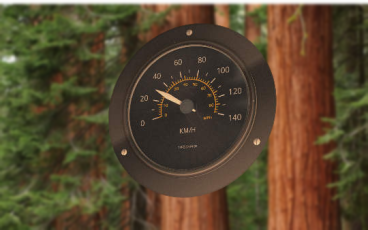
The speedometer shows 30 km/h
